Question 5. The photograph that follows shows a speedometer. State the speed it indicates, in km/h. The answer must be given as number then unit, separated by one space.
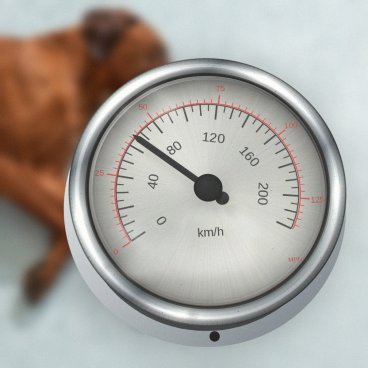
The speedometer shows 65 km/h
